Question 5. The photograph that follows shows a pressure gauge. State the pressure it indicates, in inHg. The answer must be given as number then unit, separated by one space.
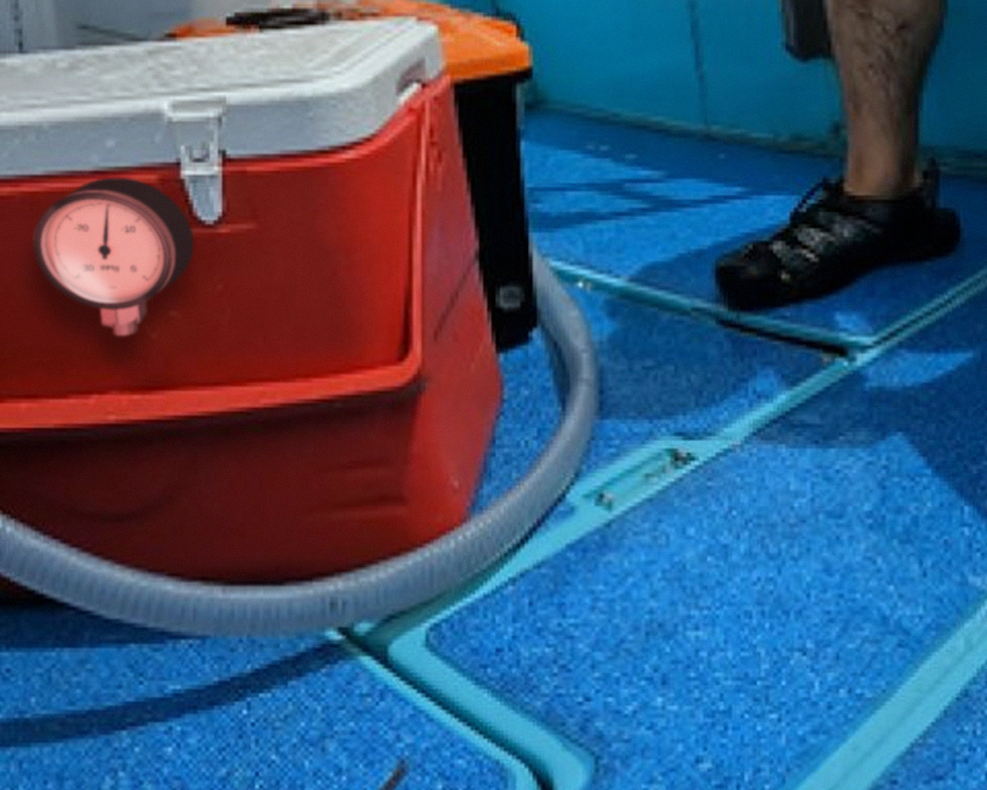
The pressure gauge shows -14 inHg
